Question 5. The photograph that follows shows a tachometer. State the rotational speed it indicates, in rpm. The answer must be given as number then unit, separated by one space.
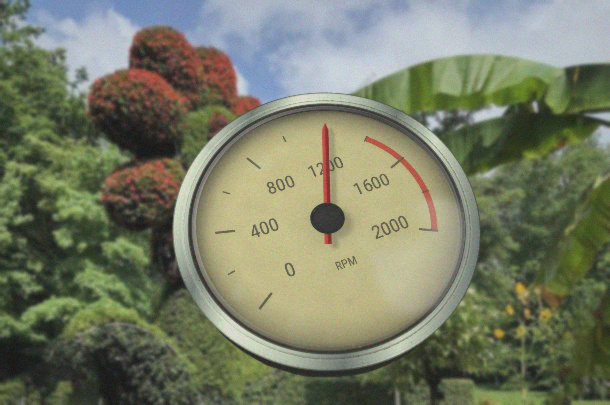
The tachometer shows 1200 rpm
